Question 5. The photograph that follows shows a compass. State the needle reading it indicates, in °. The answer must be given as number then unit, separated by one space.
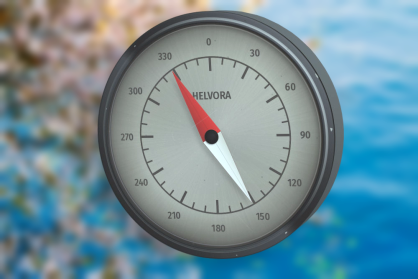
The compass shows 330 °
